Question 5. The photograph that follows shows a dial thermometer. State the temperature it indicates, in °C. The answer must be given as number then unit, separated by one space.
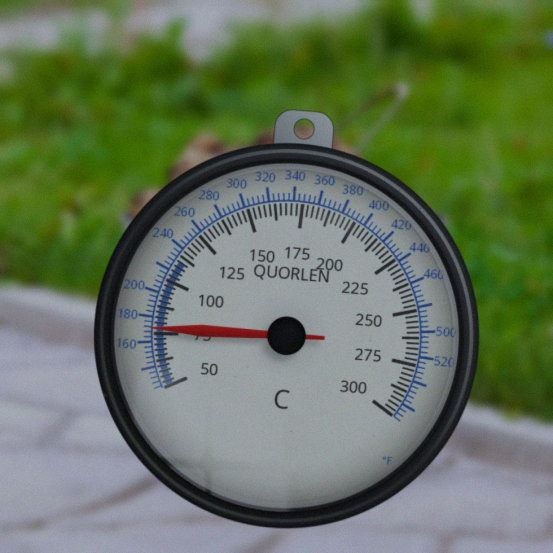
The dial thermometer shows 77.5 °C
